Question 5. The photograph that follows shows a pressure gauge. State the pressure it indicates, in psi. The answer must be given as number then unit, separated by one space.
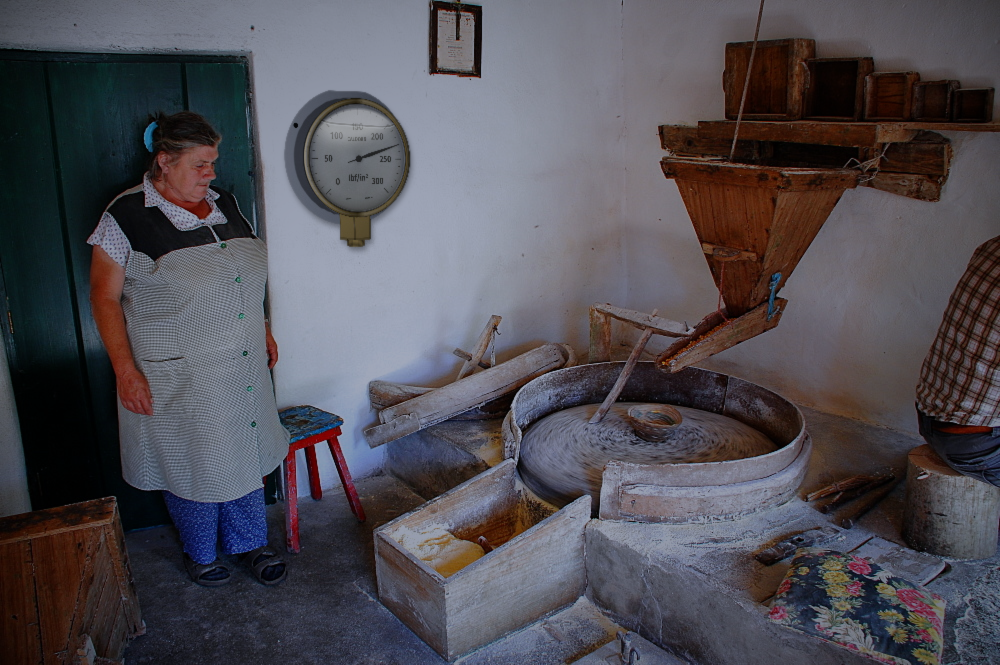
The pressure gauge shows 230 psi
